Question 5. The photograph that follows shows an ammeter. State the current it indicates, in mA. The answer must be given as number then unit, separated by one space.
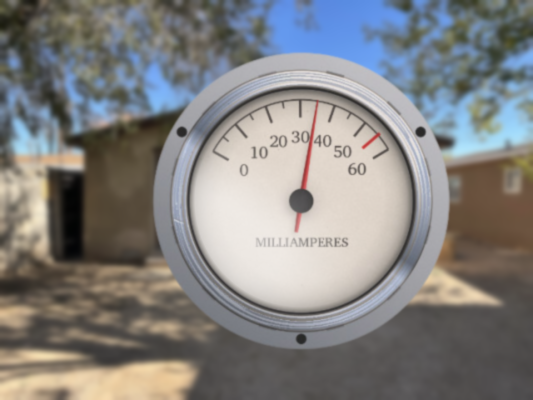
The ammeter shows 35 mA
